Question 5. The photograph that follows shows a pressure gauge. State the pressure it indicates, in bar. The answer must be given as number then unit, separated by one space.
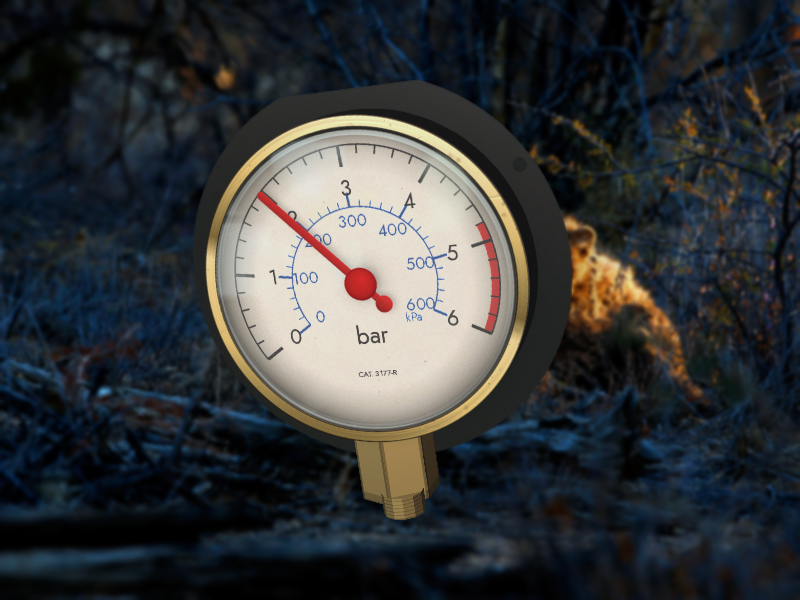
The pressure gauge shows 2 bar
